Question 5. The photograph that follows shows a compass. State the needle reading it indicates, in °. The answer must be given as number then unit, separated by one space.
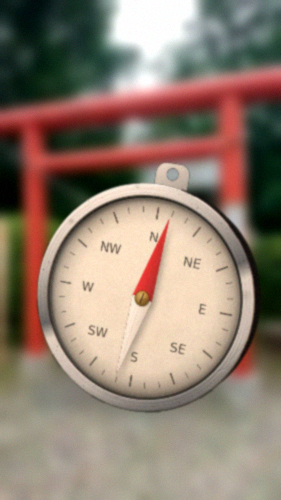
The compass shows 10 °
